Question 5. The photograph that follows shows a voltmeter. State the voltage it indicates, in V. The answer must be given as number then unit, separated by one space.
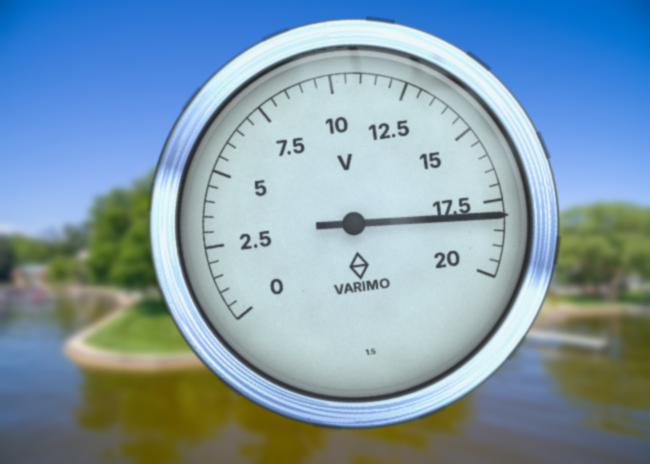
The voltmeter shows 18 V
